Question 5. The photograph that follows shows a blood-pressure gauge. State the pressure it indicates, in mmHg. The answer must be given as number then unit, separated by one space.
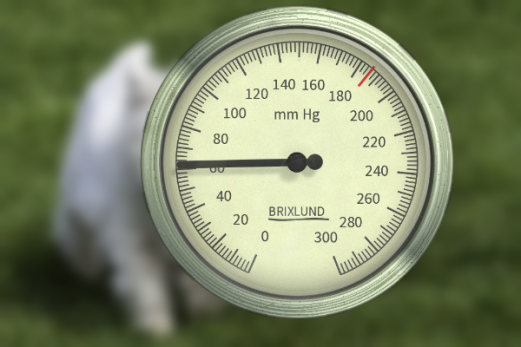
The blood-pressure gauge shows 62 mmHg
